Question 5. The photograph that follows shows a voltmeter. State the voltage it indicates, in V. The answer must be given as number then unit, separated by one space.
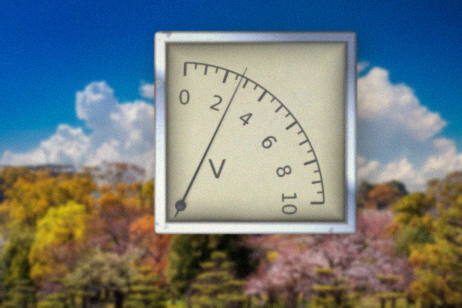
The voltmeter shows 2.75 V
